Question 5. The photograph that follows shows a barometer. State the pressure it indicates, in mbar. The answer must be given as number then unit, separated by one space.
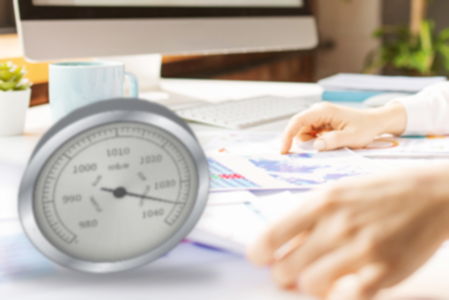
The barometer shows 1035 mbar
